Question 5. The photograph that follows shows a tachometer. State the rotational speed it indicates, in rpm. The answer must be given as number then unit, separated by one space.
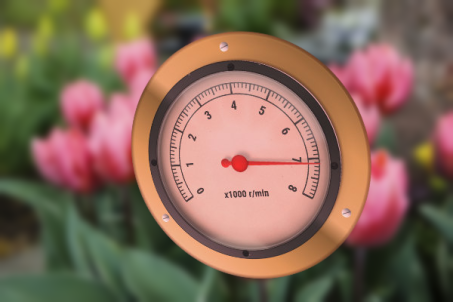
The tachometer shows 7100 rpm
